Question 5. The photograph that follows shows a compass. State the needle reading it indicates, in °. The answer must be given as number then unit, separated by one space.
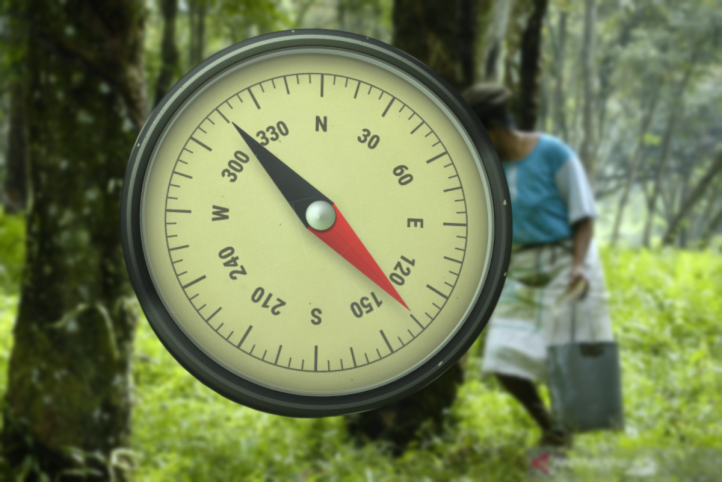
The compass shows 135 °
